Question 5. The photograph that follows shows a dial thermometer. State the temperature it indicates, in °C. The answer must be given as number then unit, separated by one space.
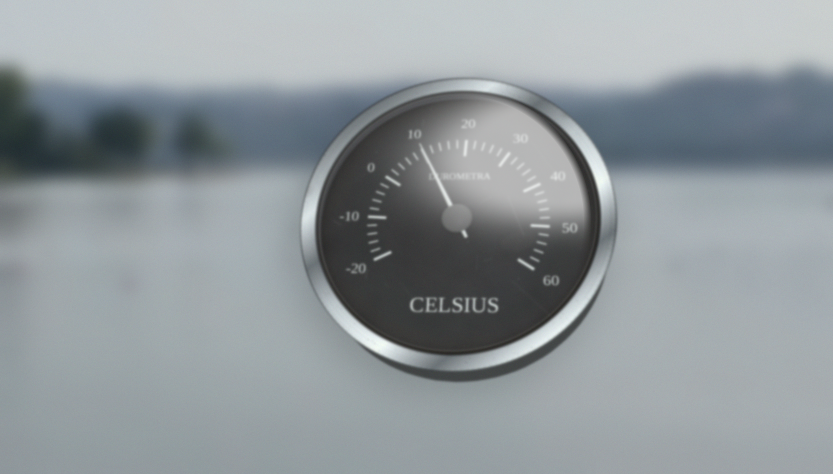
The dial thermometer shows 10 °C
